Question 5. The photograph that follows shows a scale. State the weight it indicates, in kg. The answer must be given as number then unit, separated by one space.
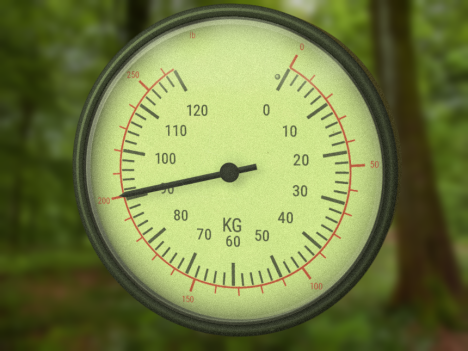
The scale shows 91 kg
